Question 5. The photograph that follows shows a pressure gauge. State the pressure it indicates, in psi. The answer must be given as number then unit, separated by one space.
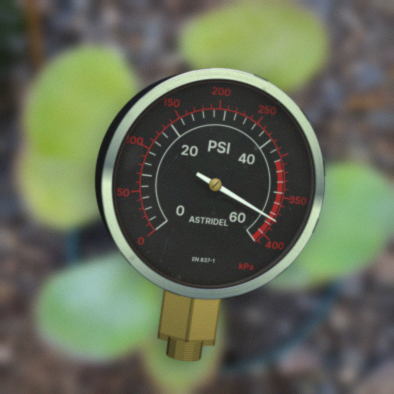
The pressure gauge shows 55 psi
